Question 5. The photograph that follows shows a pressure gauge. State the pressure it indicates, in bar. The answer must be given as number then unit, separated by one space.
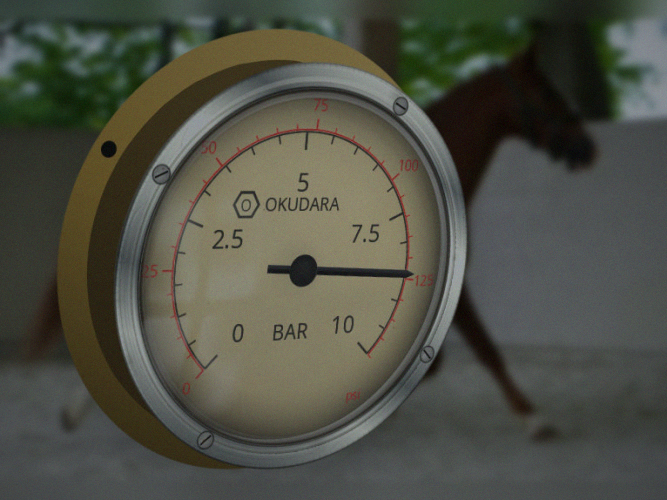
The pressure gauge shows 8.5 bar
